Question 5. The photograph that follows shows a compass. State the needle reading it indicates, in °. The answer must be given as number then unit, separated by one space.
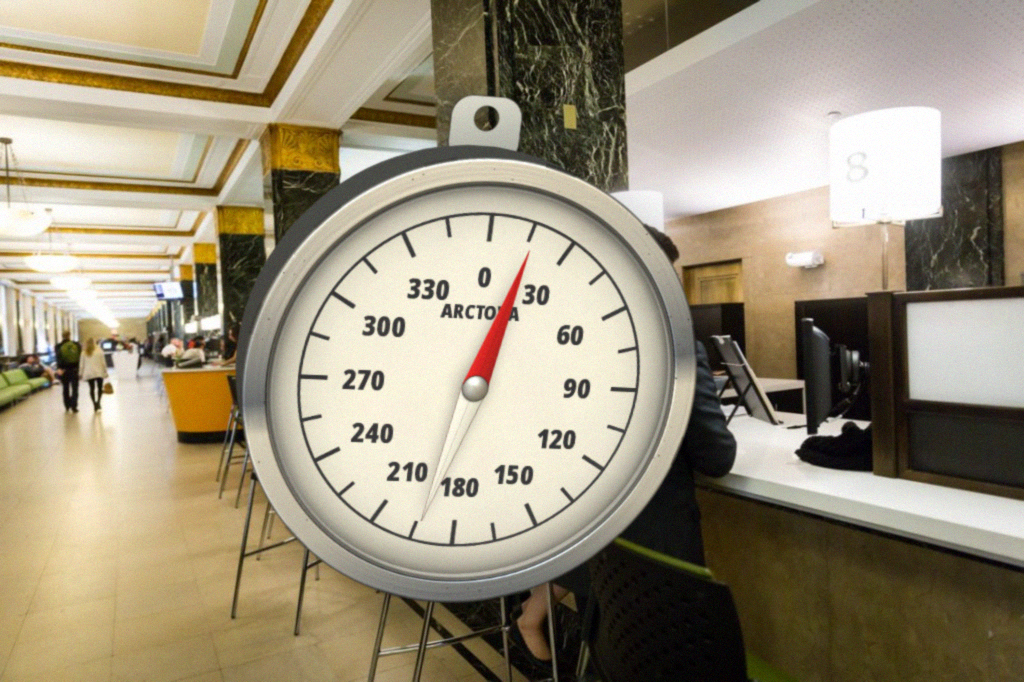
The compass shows 15 °
